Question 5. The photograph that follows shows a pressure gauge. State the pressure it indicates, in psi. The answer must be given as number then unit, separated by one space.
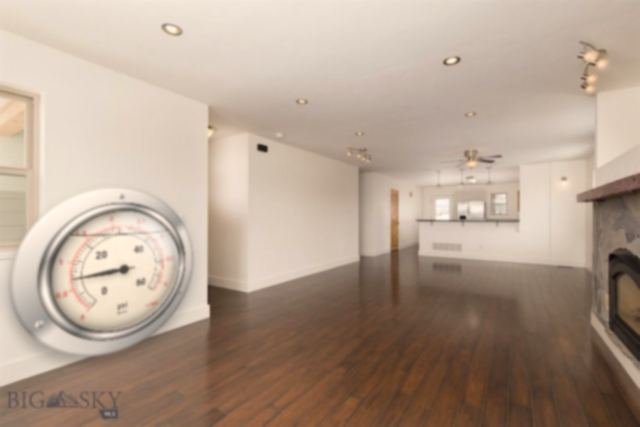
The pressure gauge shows 10 psi
